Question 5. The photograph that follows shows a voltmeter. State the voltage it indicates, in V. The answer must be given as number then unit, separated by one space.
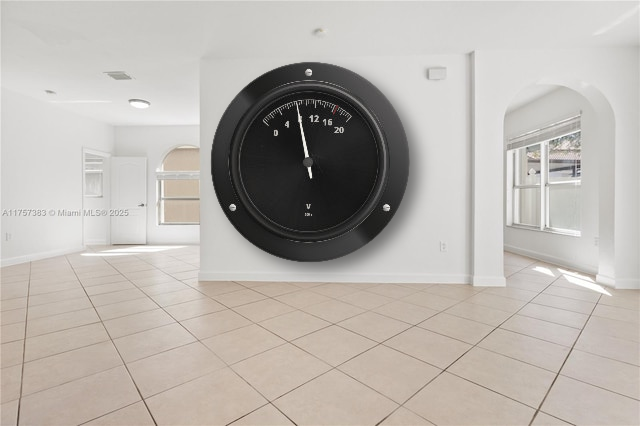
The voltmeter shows 8 V
